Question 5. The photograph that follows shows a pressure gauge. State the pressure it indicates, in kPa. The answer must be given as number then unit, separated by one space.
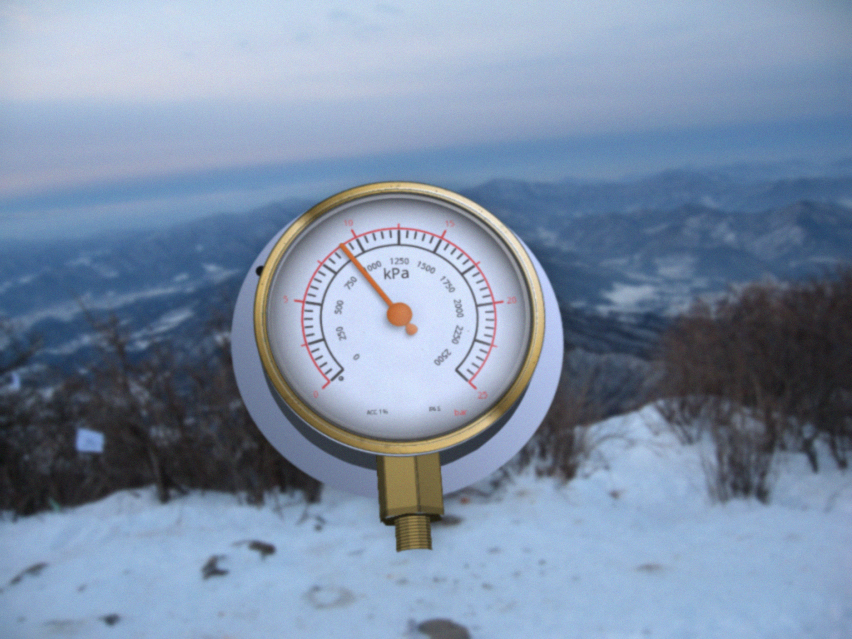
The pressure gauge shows 900 kPa
